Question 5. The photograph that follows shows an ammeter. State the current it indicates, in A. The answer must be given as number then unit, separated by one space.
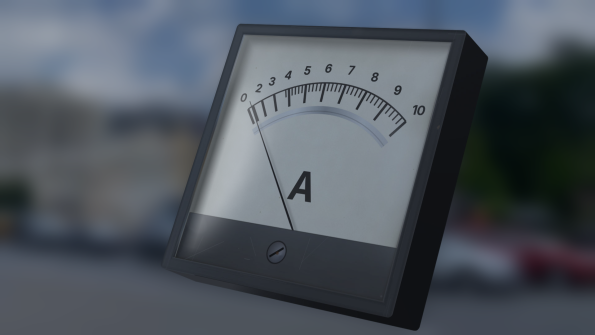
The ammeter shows 1 A
